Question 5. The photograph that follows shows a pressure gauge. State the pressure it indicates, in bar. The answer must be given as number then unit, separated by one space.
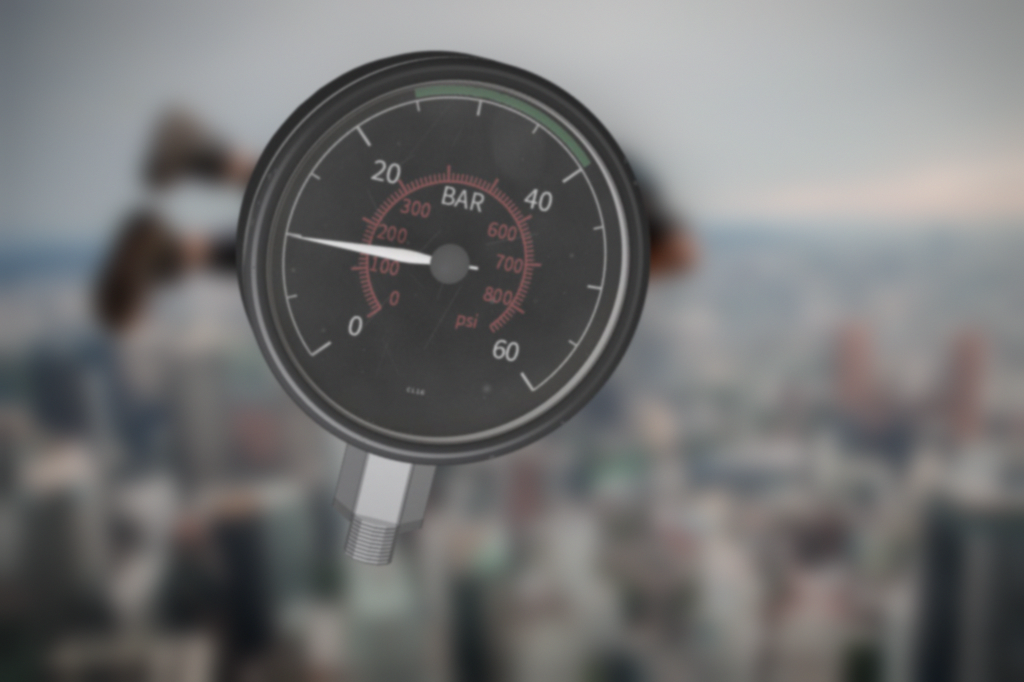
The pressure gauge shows 10 bar
